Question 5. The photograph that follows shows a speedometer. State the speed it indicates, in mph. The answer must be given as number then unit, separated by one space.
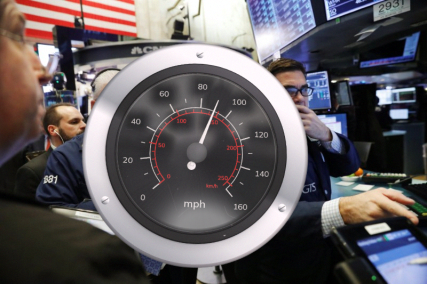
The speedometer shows 90 mph
